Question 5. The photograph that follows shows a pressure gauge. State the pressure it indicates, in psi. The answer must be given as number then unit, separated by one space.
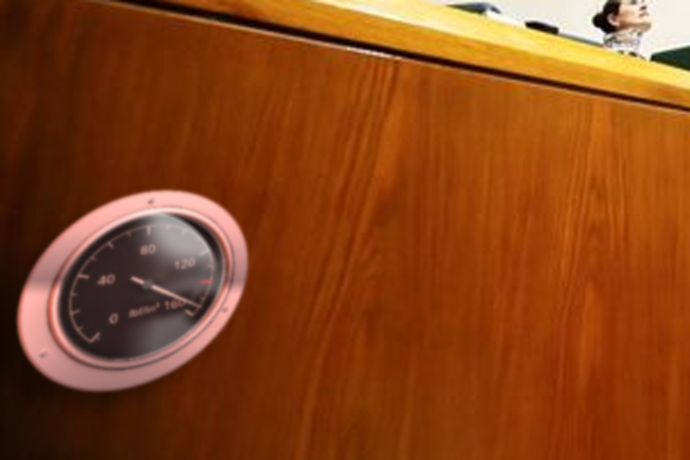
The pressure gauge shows 155 psi
